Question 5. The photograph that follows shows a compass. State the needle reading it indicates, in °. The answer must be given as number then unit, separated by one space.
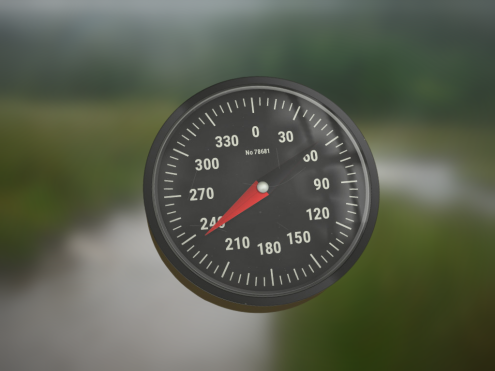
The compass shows 235 °
